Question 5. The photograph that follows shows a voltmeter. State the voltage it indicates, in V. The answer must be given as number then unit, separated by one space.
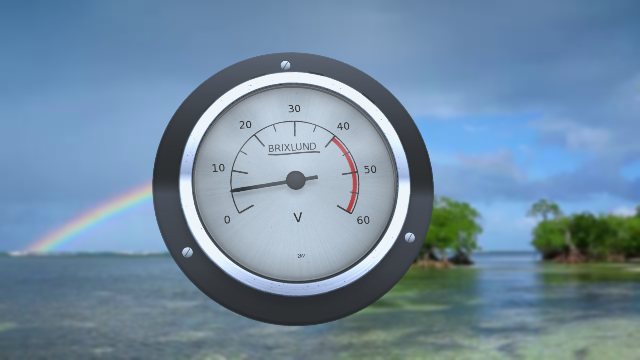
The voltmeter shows 5 V
